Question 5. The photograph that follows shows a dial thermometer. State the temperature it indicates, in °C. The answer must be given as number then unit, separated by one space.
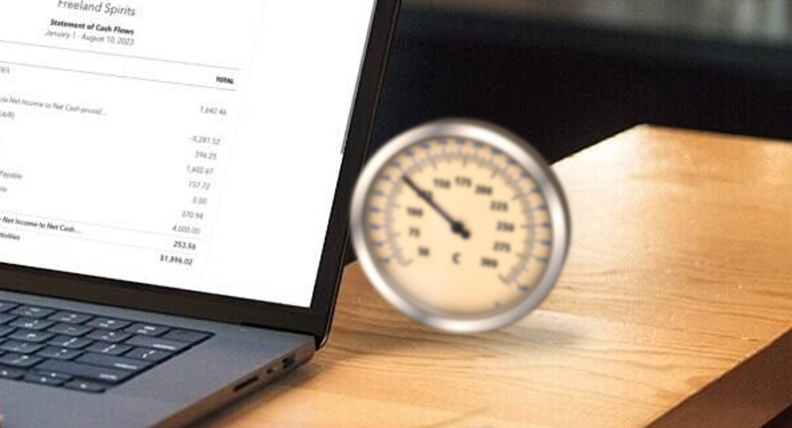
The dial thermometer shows 125 °C
